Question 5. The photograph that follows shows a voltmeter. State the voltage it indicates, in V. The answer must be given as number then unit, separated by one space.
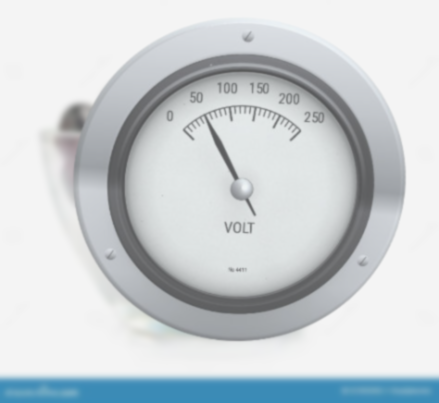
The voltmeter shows 50 V
